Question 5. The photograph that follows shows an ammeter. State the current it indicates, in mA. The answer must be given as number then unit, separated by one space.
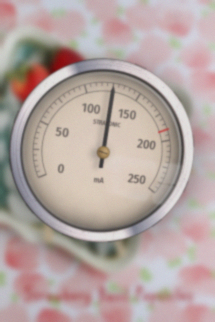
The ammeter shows 125 mA
